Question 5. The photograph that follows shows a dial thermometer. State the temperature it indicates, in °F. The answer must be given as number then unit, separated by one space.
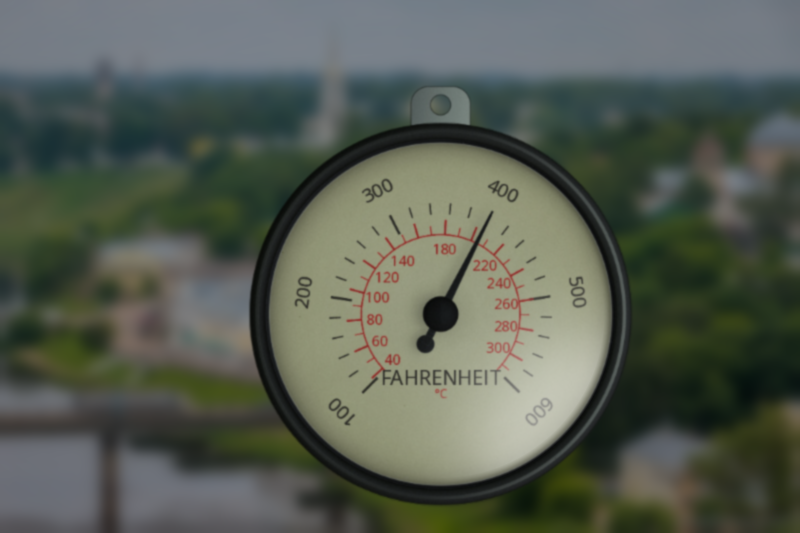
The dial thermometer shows 400 °F
